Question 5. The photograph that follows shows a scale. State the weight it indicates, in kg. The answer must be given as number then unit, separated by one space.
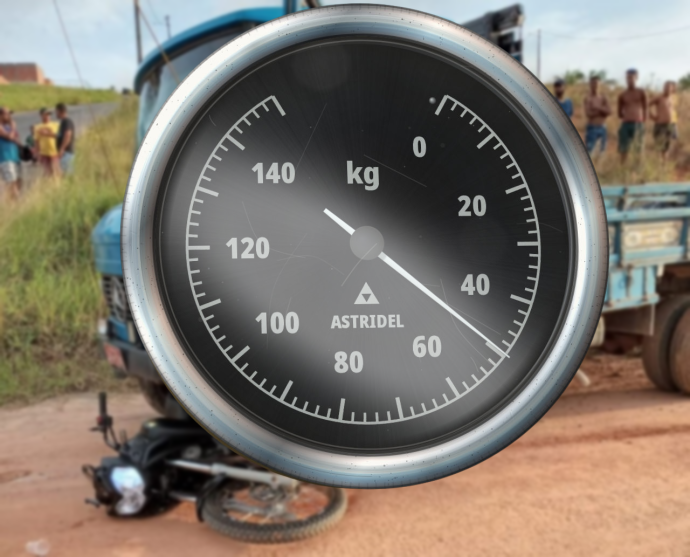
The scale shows 50 kg
